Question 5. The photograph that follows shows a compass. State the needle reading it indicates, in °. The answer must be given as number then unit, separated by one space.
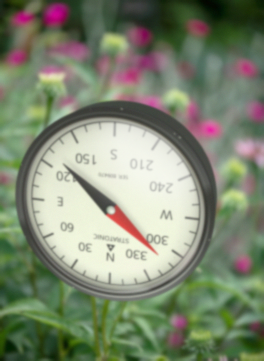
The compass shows 310 °
